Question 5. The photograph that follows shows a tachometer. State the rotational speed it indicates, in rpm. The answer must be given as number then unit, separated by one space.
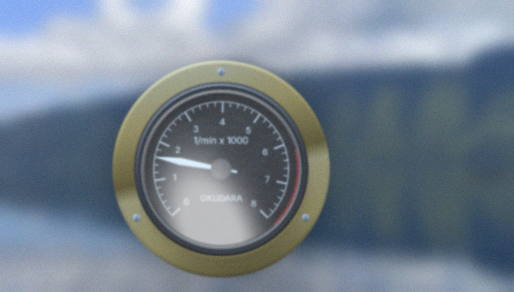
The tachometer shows 1600 rpm
